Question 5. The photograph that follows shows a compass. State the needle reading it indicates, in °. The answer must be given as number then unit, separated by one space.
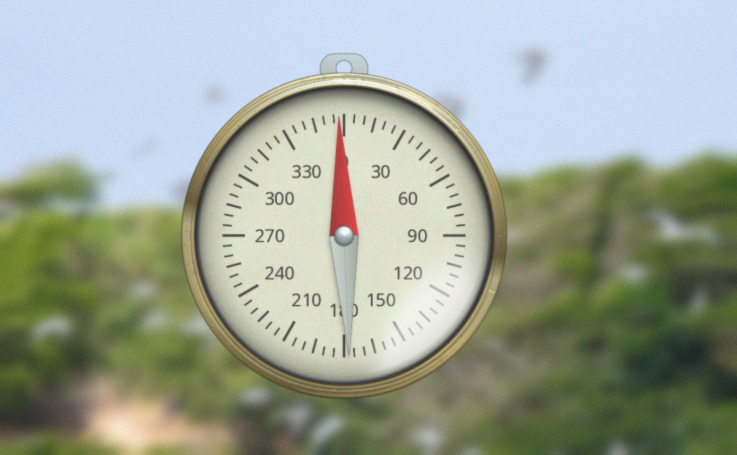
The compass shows 357.5 °
